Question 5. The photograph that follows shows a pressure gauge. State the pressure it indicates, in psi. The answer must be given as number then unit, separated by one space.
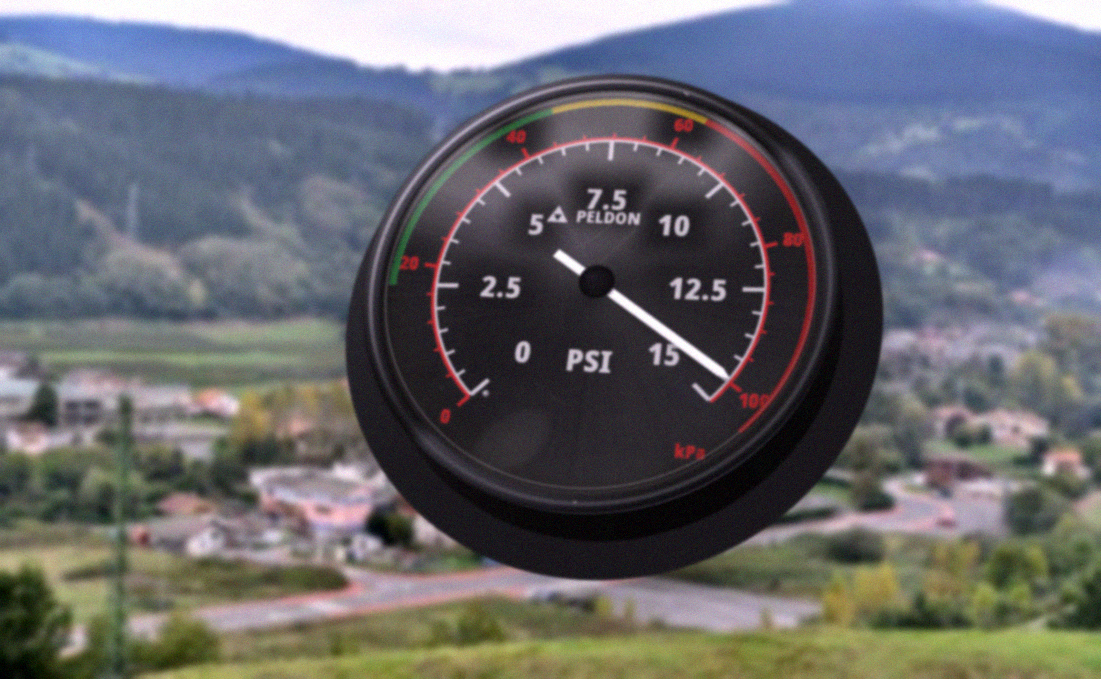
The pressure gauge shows 14.5 psi
